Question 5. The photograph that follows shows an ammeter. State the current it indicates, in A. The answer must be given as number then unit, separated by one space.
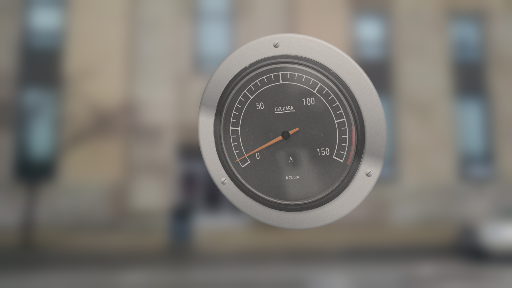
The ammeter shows 5 A
